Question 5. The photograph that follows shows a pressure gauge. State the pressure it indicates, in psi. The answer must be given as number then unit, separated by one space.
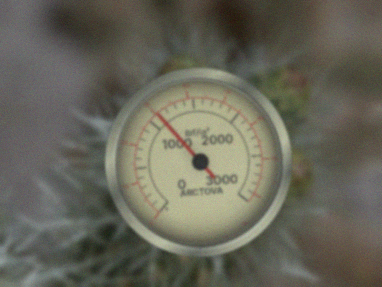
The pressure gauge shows 1100 psi
